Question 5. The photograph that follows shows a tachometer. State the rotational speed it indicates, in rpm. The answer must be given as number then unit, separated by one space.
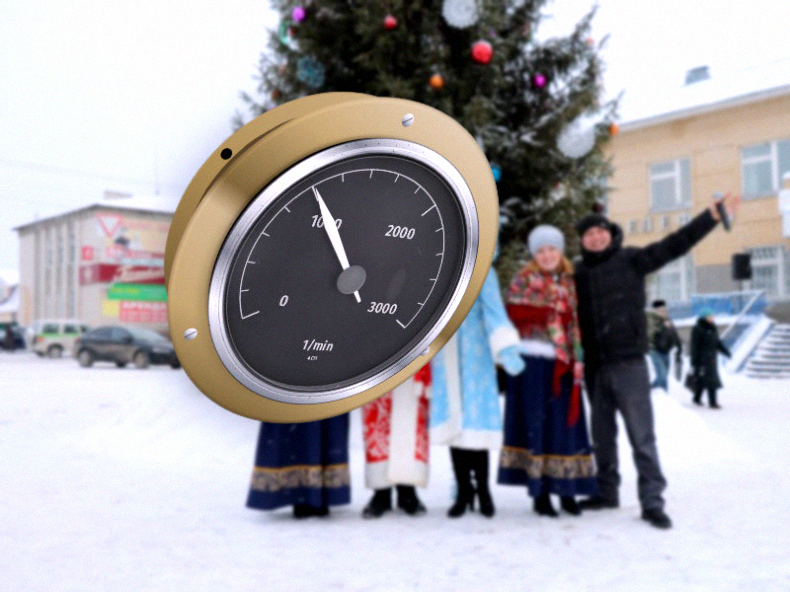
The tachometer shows 1000 rpm
